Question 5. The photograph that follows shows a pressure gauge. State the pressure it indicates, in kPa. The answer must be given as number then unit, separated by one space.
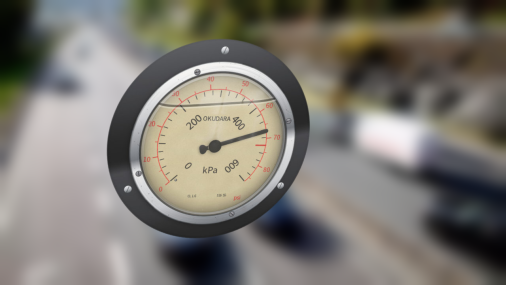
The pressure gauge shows 460 kPa
